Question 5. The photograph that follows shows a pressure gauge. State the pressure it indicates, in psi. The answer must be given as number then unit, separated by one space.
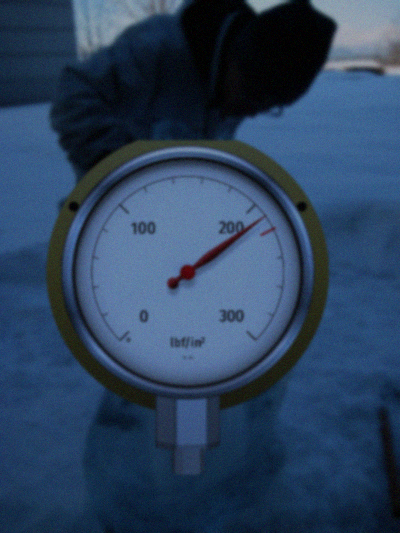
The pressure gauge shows 210 psi
